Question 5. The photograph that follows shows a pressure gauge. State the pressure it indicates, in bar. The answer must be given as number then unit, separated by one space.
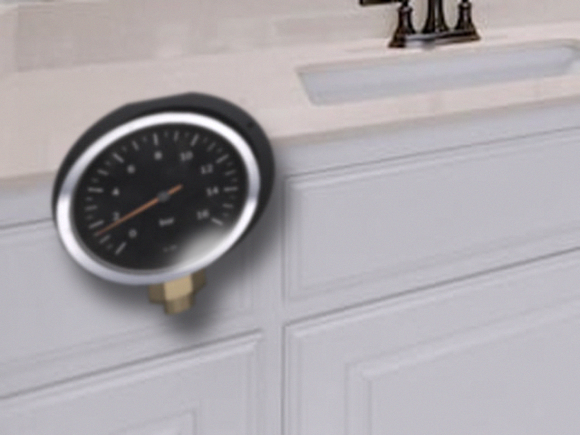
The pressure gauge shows 1.5 bar
